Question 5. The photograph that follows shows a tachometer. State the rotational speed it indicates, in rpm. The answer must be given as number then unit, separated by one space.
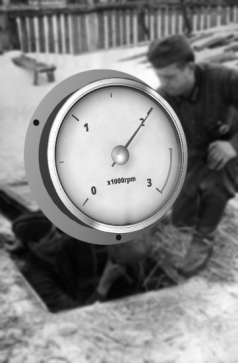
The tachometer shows 2000 rpm
